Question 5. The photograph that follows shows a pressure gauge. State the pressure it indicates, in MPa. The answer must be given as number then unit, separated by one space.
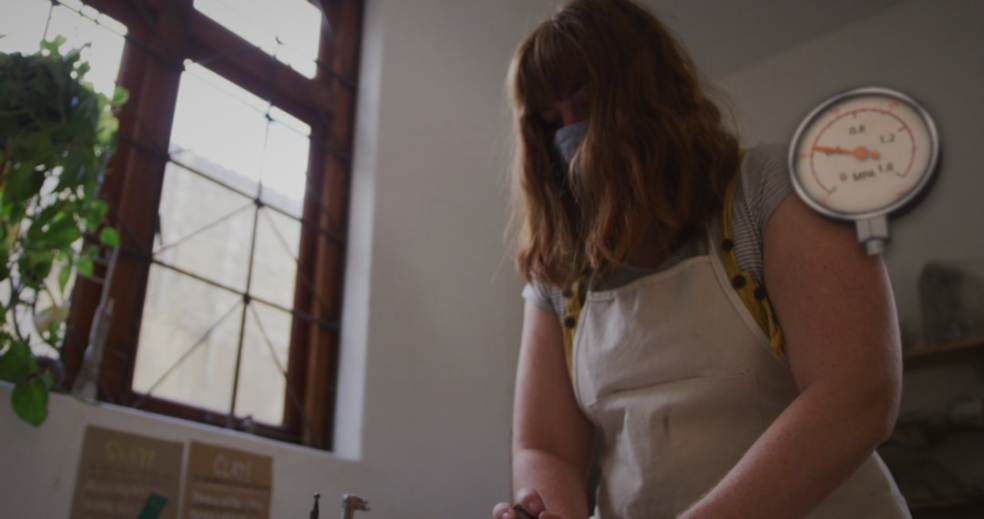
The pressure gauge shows 0.4 MPa
